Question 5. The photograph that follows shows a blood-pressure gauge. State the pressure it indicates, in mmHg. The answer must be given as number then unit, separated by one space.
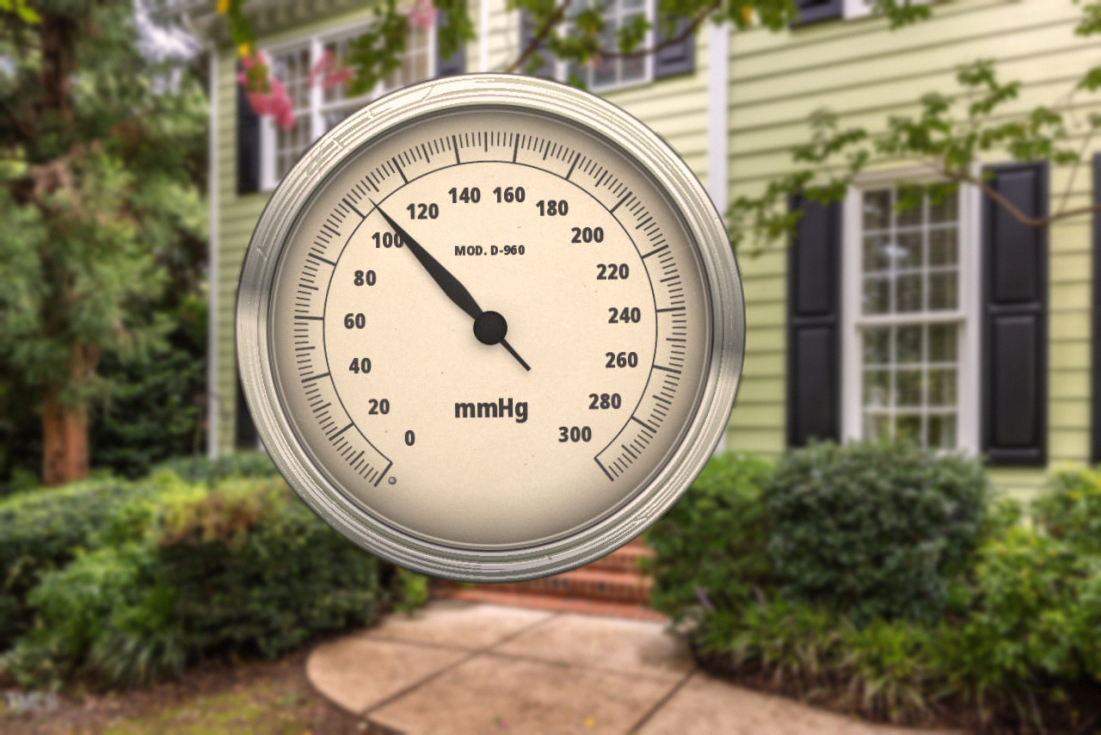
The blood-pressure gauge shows 106 mmHg
